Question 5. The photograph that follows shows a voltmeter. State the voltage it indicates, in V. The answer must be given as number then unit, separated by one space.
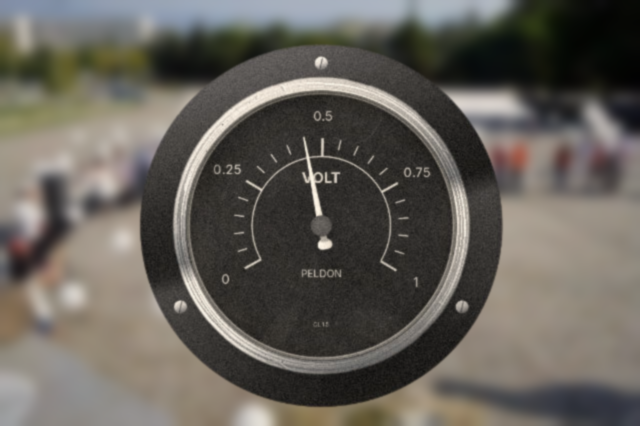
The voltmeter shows 0.45 V
